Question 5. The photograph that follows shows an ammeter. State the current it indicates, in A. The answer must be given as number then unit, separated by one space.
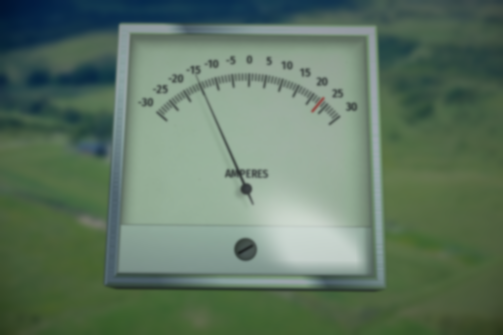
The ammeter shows -15 A
